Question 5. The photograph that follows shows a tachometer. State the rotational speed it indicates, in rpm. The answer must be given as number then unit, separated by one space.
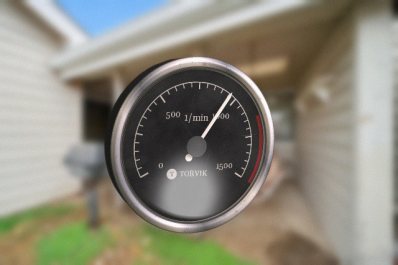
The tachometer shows 950 rpm
